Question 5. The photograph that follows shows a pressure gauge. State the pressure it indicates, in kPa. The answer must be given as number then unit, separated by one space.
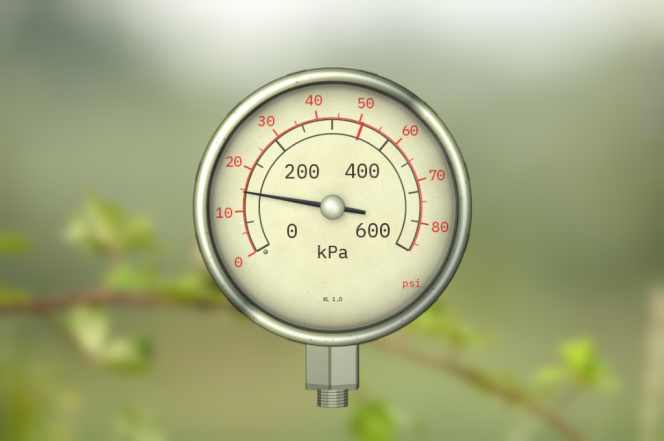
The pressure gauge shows 100 kPa
